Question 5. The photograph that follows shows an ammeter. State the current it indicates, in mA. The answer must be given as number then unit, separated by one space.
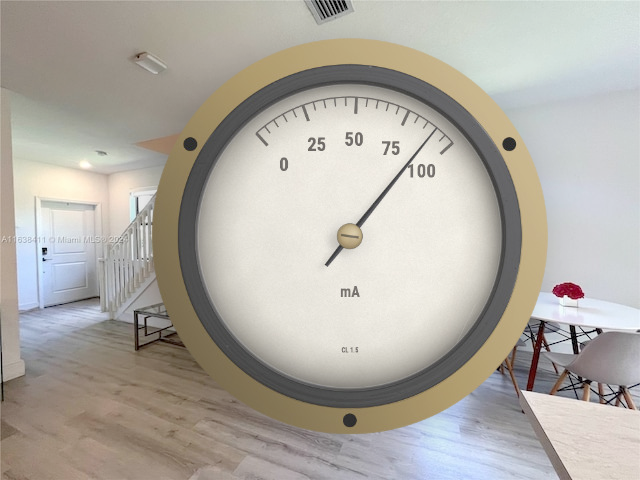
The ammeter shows 90 mA
